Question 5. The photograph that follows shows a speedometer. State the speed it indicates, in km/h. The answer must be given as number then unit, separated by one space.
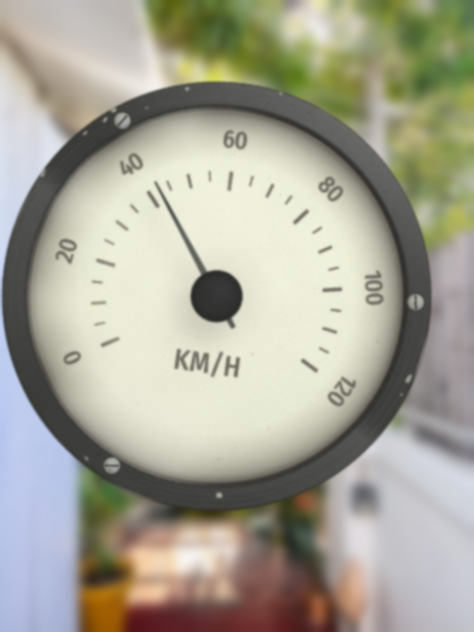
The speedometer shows 42.5 km/h
